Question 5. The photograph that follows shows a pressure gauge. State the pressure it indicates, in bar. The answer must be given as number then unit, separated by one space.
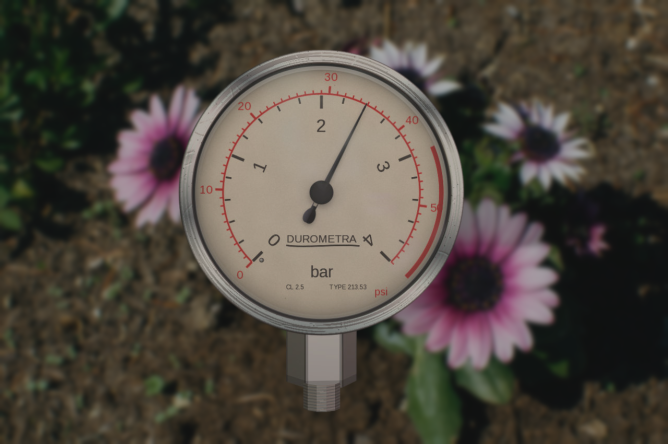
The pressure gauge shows 2.4 bar
